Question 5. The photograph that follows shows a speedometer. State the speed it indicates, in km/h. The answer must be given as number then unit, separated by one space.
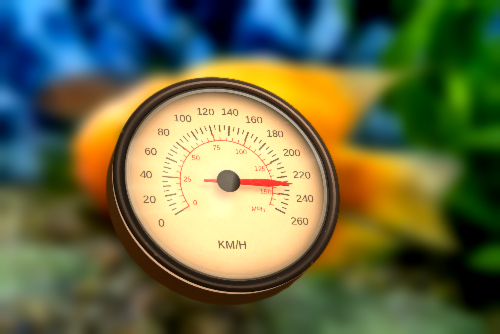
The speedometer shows 230 km/h
